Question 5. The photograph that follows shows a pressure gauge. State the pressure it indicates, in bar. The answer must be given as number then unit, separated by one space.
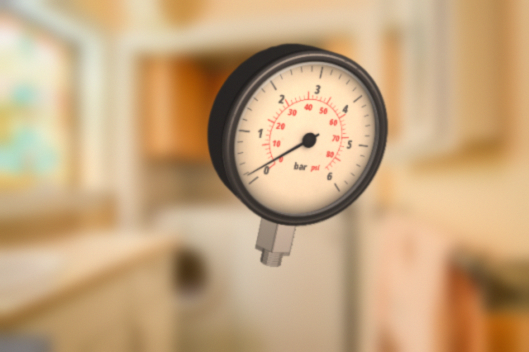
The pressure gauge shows 0.2 bar
